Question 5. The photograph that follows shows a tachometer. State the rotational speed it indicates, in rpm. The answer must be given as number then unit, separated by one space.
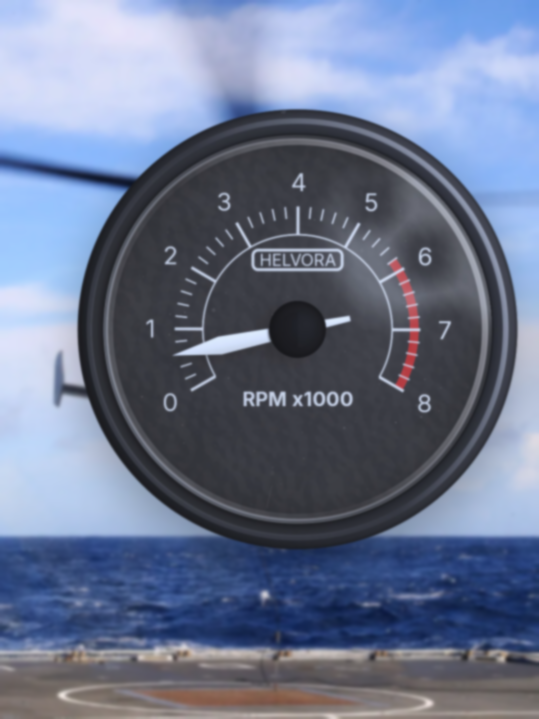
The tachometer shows 600 rpm
